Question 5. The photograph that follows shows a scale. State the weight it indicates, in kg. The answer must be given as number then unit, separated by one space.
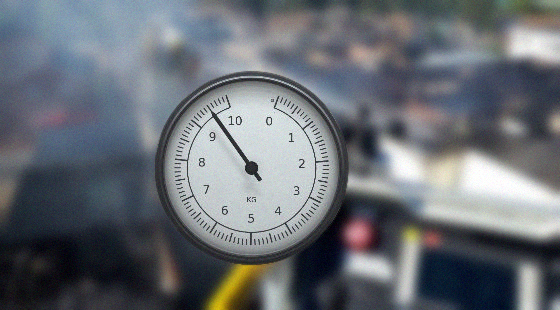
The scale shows 9.5 kg
